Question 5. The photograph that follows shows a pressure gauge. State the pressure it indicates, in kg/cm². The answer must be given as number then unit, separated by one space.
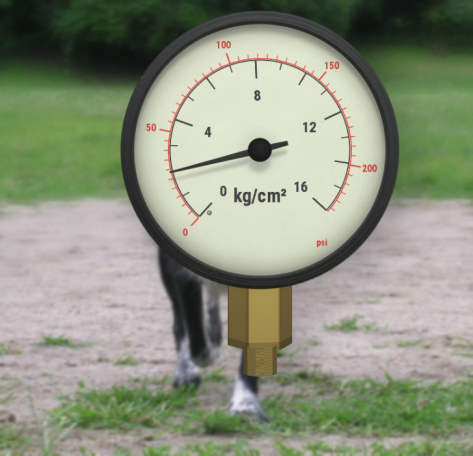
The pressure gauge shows 2 kg/cm²
